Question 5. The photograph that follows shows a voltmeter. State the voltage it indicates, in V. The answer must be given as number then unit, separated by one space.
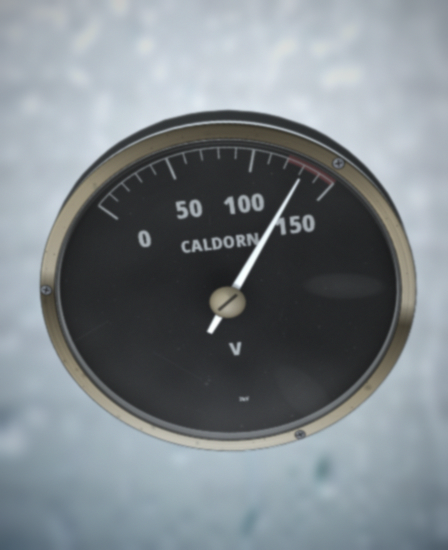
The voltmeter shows 130 V
